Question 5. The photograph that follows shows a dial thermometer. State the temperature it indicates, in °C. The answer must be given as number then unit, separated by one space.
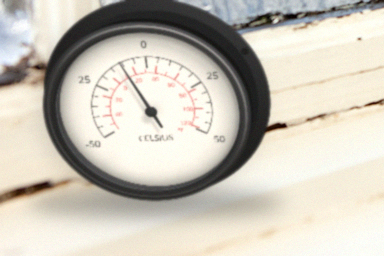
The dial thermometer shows -10 °C
